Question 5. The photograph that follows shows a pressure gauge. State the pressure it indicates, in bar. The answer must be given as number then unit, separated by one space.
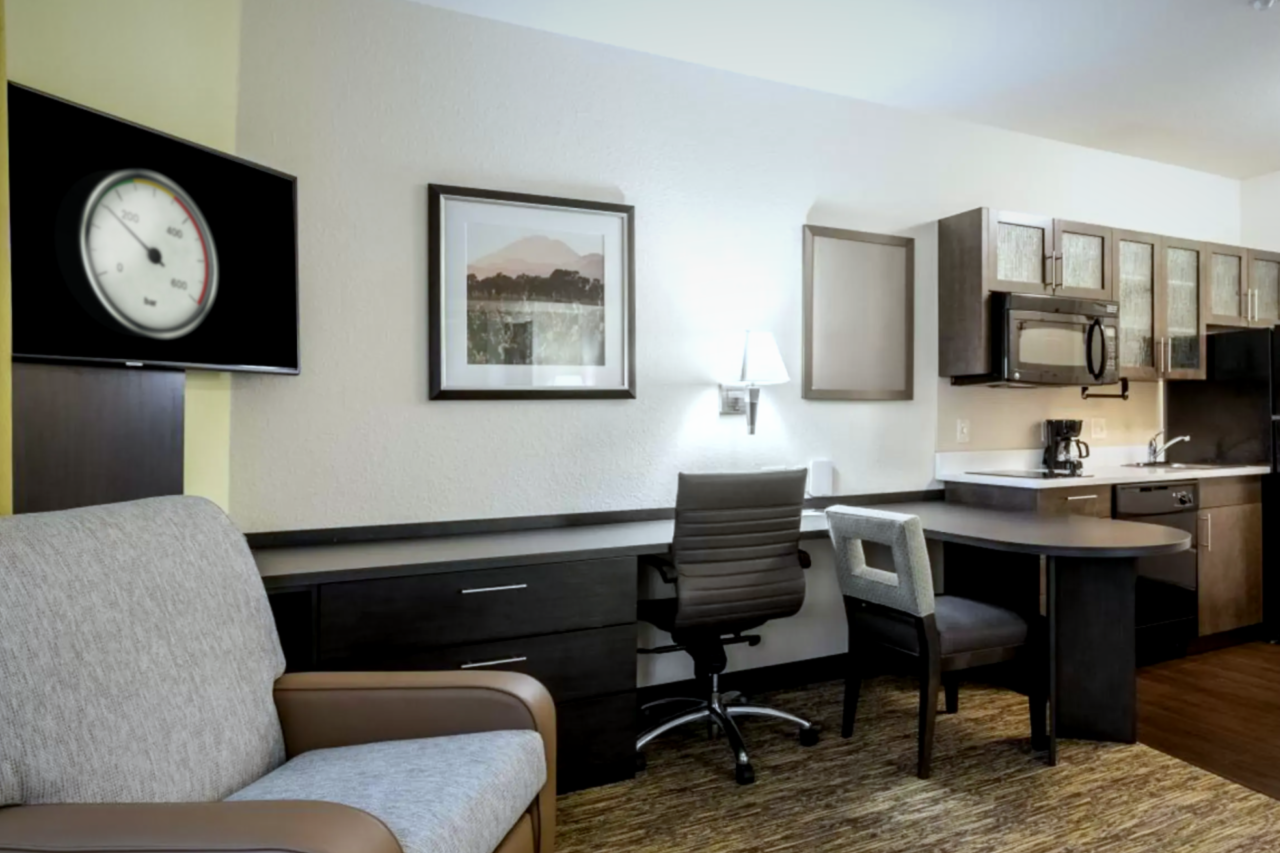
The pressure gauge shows 150 bar
